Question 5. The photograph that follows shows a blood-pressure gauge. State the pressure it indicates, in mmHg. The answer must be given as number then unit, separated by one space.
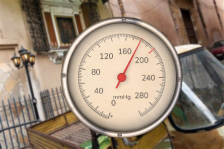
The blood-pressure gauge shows 180 mmHg
